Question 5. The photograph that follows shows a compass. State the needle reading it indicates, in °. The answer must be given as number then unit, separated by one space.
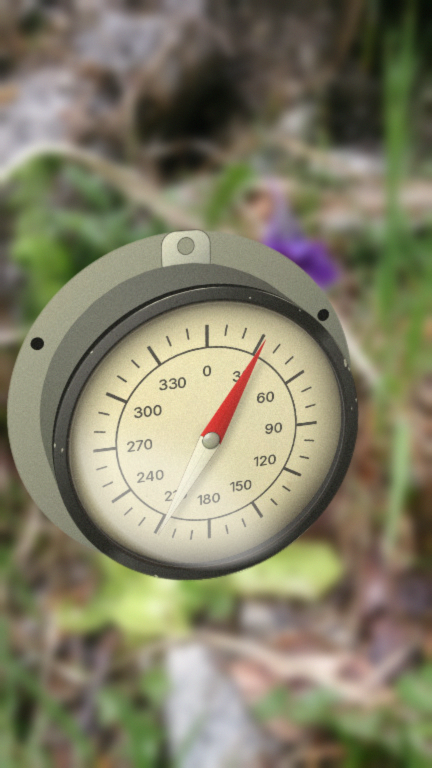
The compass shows 30 °
